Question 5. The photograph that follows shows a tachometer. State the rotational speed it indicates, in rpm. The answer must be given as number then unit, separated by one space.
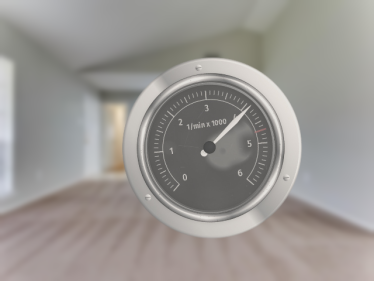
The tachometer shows 4100 rpm
